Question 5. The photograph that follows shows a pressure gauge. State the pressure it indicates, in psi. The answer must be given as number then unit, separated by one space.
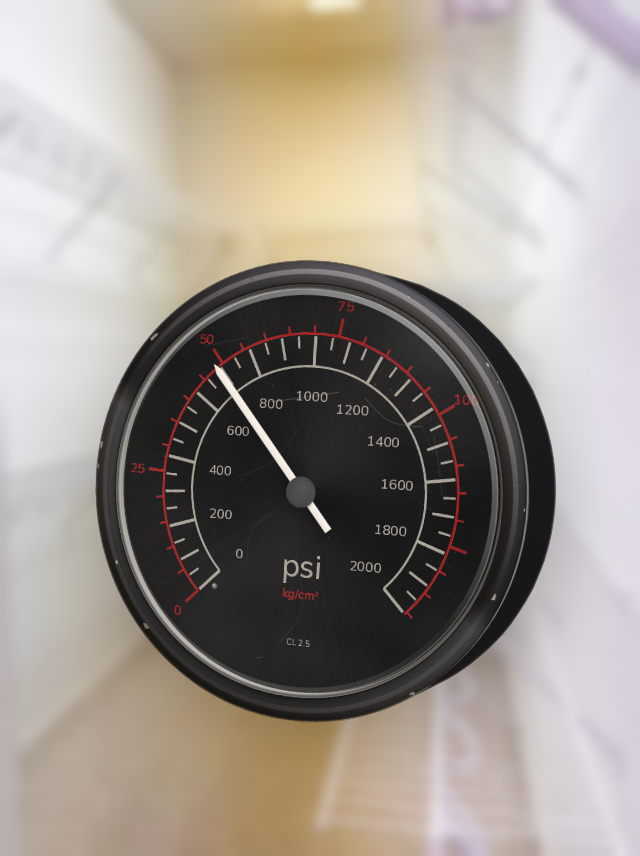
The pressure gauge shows 700 psi
